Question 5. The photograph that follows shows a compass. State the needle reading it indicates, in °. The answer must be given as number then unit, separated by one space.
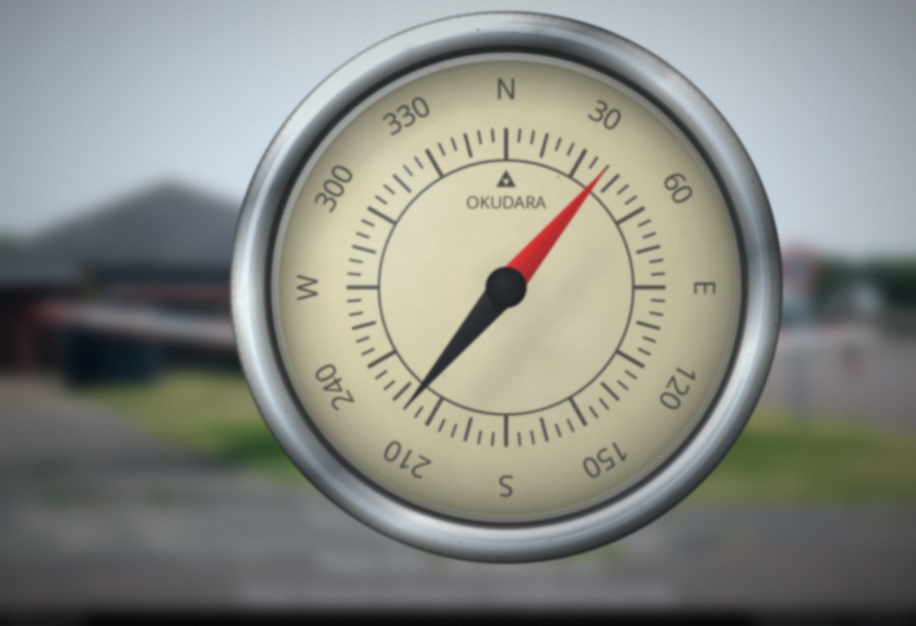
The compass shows 40 °
